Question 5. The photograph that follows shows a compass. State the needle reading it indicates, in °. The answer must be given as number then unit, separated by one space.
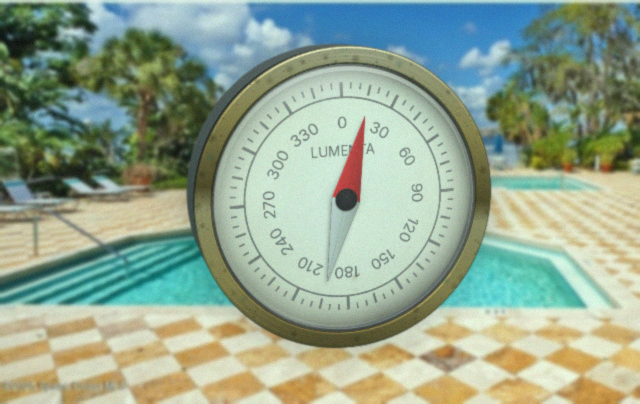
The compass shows 15 °
